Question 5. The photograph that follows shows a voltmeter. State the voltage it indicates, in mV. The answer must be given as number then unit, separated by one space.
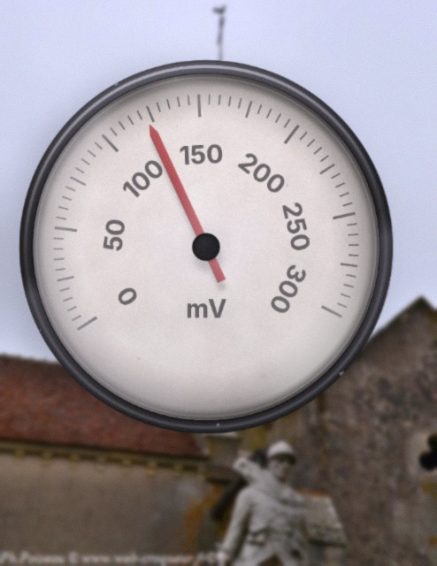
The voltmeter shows 122.5 mV
